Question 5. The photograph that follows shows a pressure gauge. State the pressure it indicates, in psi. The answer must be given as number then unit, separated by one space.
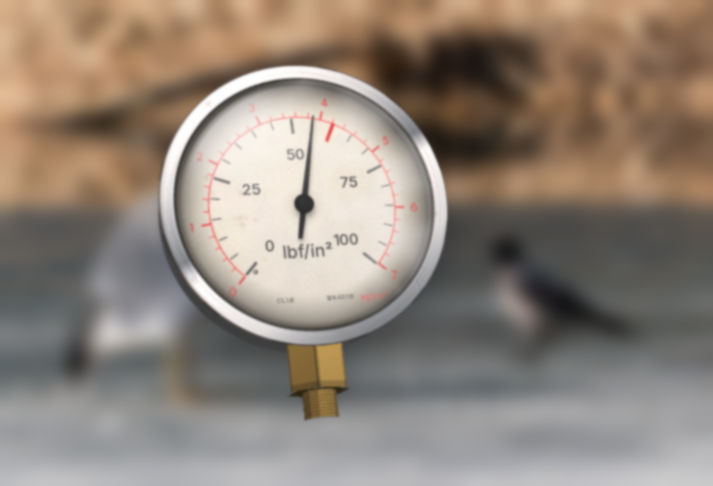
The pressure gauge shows 55 psi
